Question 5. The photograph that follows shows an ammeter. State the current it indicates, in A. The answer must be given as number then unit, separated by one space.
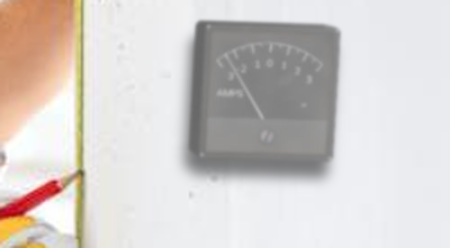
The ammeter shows -2.5 A
